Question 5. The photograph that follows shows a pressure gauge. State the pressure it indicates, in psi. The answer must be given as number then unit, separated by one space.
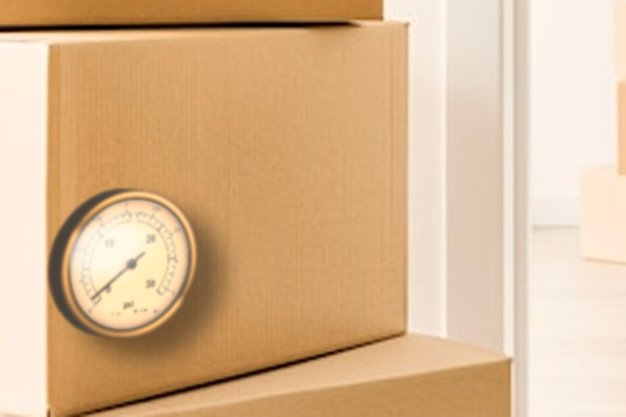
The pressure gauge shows 1 psi
